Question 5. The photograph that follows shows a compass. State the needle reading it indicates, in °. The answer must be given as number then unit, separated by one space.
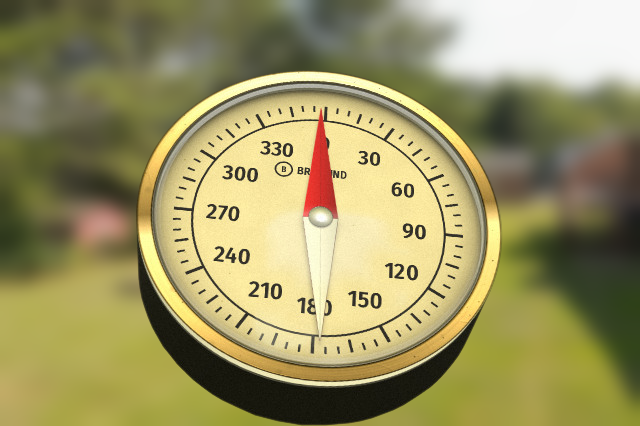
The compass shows 357.5 °
